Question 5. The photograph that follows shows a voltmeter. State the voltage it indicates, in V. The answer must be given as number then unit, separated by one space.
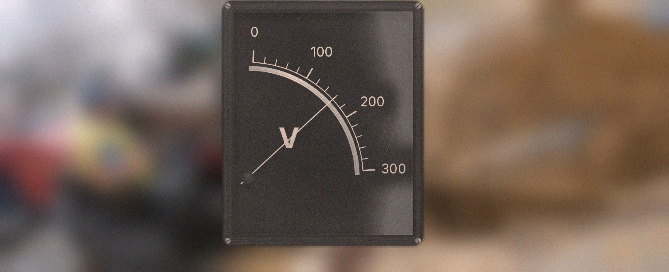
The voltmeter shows 160 V
